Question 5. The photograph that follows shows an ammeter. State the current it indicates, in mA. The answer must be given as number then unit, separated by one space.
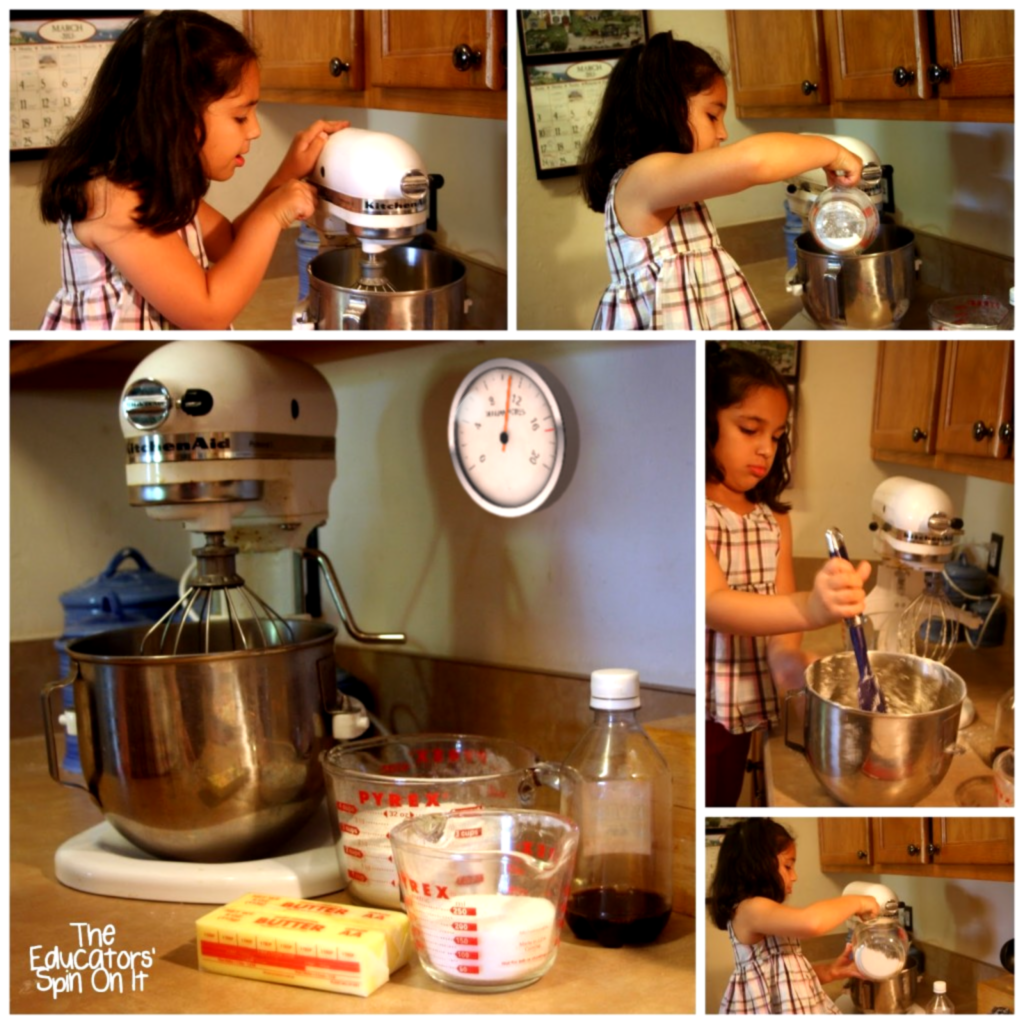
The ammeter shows 11 mA
